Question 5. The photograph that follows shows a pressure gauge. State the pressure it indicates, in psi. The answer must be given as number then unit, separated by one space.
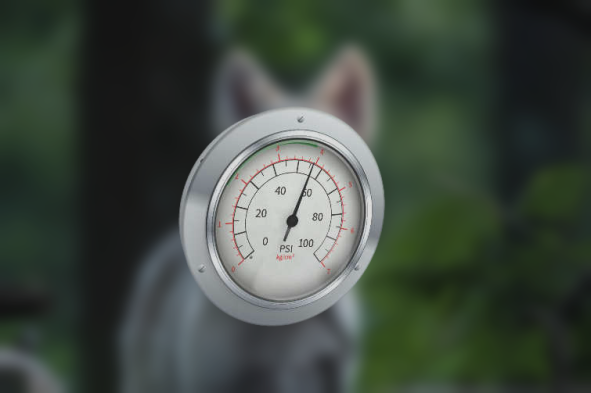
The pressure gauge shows 55 psi
